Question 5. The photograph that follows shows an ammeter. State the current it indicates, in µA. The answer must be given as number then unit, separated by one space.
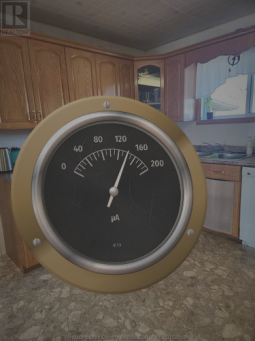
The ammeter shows 140 µA
